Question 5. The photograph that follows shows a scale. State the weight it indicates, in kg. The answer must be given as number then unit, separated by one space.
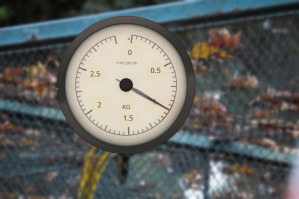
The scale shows 1 kg
